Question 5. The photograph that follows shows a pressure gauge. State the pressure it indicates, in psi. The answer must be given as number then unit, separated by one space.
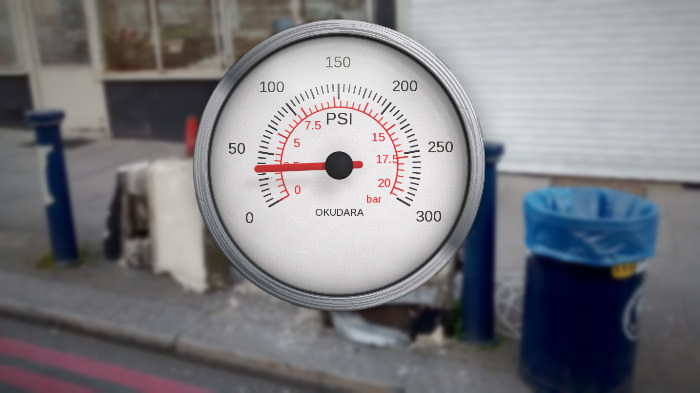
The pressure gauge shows 35 psi
